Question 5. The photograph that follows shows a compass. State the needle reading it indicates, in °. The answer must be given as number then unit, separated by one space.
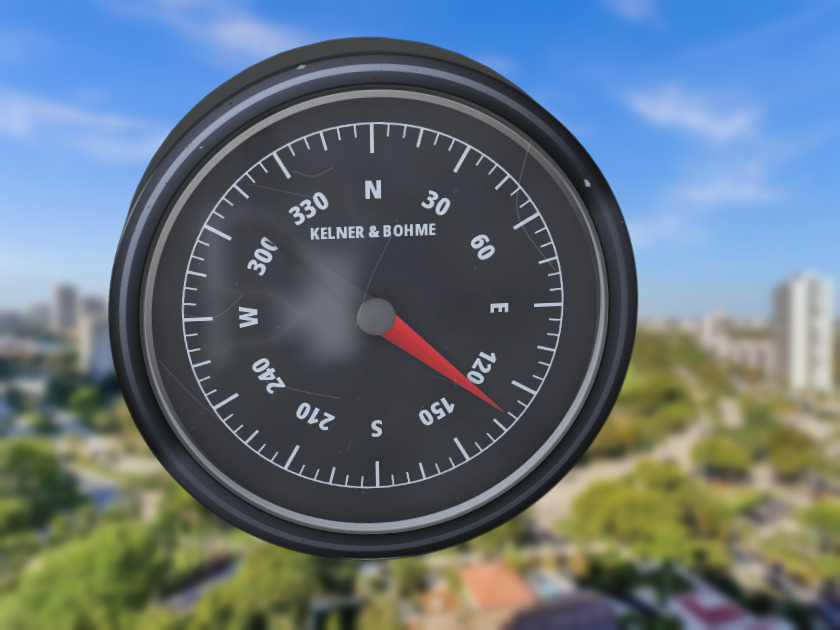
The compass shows 130 °
